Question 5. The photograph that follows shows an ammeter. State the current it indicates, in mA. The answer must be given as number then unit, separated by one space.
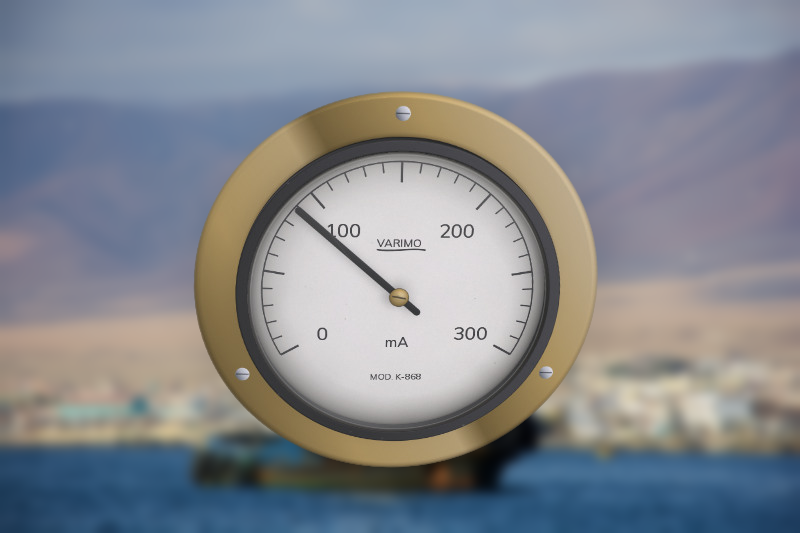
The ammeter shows 90 mA
